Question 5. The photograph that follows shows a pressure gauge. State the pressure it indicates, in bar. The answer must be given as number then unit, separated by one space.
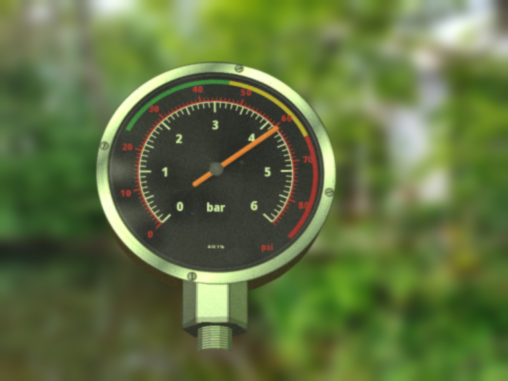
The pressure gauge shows 4.2 bar
